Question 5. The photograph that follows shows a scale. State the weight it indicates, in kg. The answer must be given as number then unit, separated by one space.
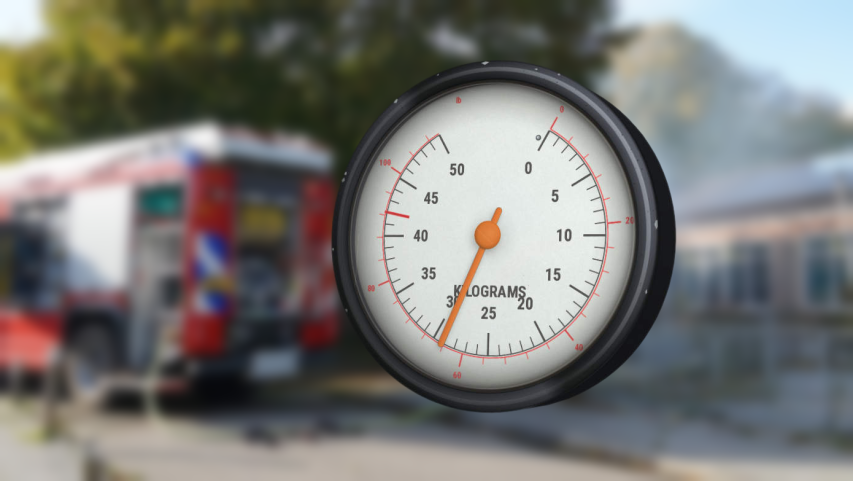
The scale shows 29 kg
